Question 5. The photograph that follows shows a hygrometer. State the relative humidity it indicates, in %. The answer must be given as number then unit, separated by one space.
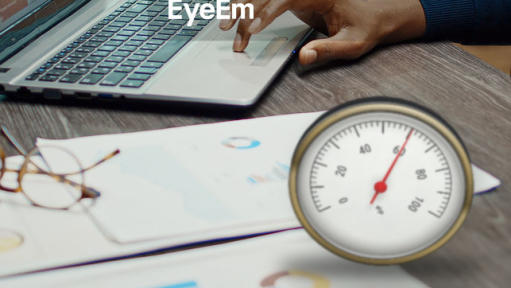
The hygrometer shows 60 %
